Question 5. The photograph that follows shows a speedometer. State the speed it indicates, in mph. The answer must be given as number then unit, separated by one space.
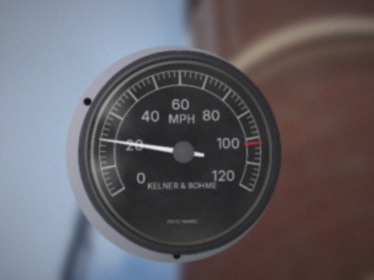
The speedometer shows 20 mph
